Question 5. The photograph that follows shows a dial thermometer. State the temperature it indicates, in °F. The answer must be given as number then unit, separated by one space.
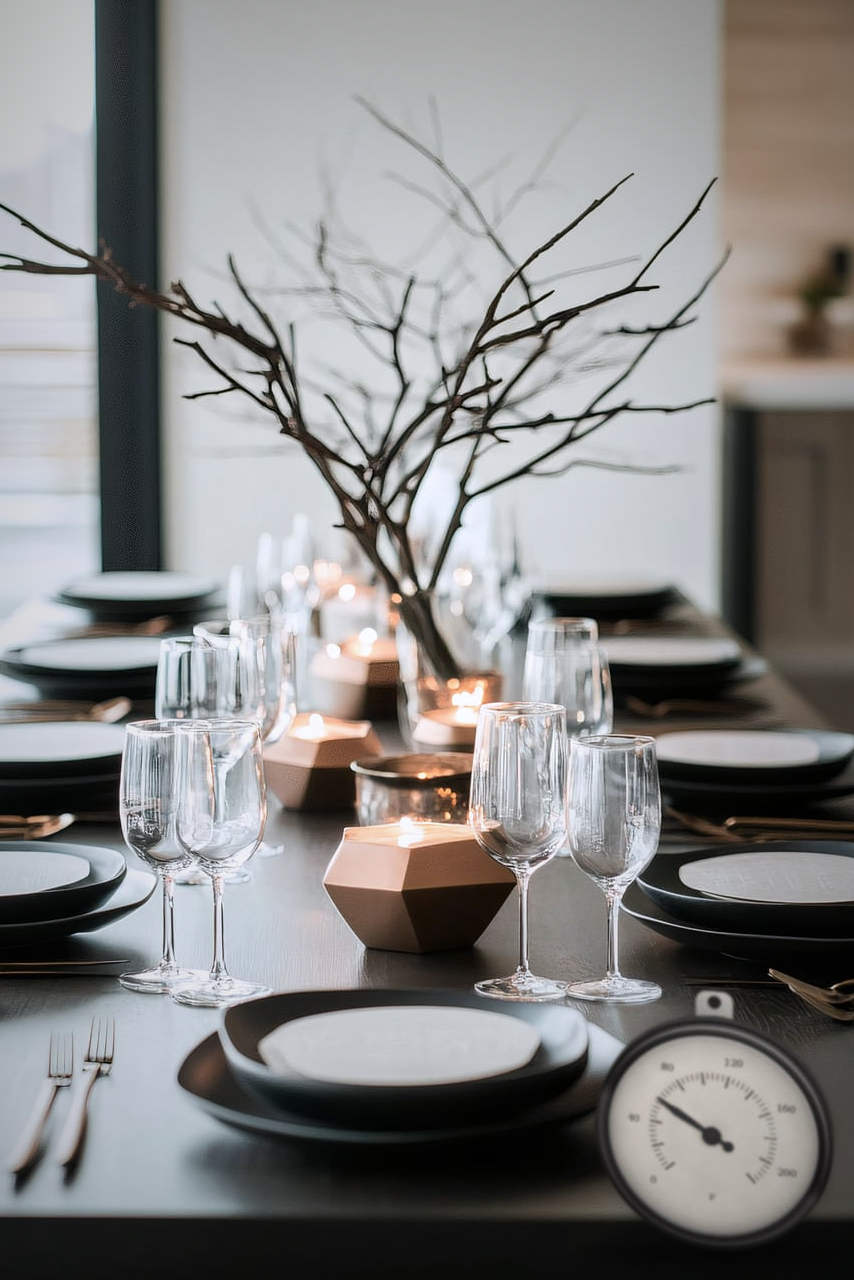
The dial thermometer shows 60 °F
